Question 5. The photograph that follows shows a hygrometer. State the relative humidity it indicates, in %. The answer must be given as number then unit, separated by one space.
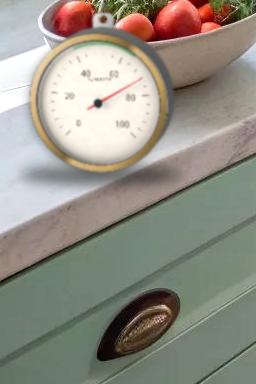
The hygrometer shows 72 %
